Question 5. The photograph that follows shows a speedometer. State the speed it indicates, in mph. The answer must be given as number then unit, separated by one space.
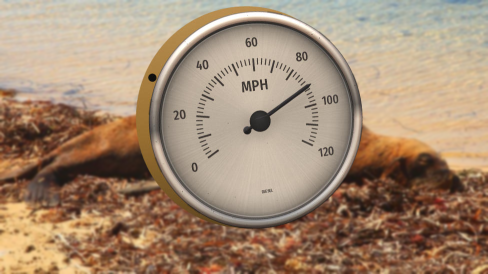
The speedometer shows 90 mph
